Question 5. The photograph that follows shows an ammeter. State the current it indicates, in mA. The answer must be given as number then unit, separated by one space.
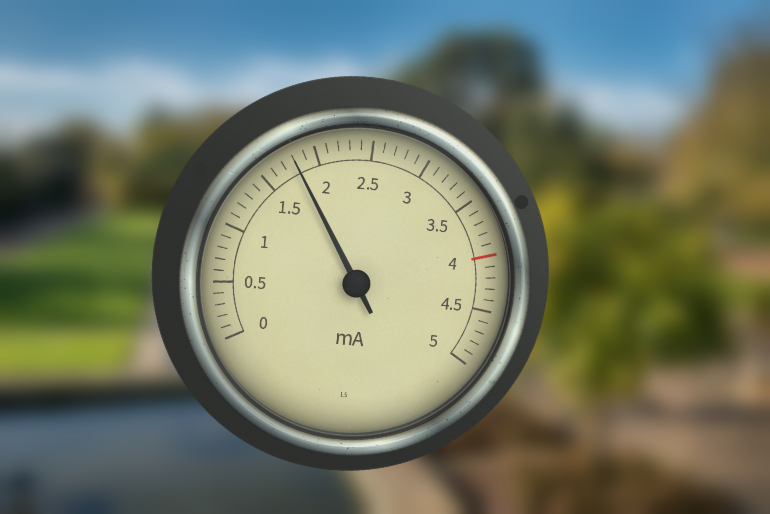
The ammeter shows 1.8 mA
